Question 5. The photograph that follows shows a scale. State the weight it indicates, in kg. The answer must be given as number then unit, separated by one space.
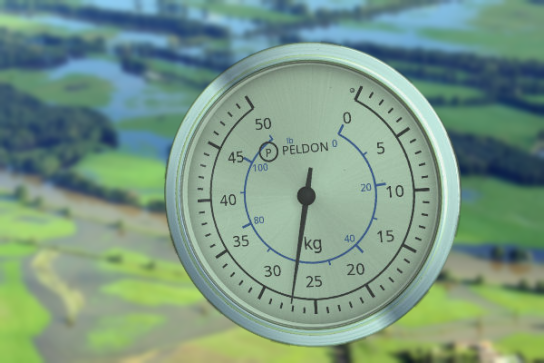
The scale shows 27 kg
